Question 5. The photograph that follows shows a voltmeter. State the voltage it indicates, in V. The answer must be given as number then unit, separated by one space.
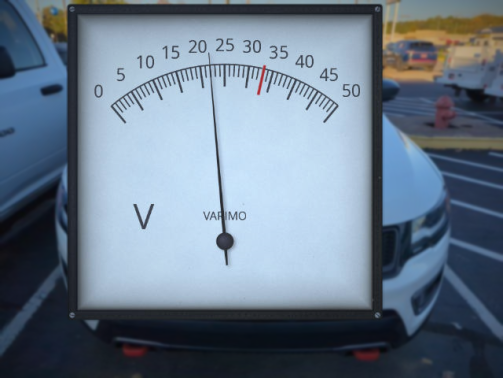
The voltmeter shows 22 V
